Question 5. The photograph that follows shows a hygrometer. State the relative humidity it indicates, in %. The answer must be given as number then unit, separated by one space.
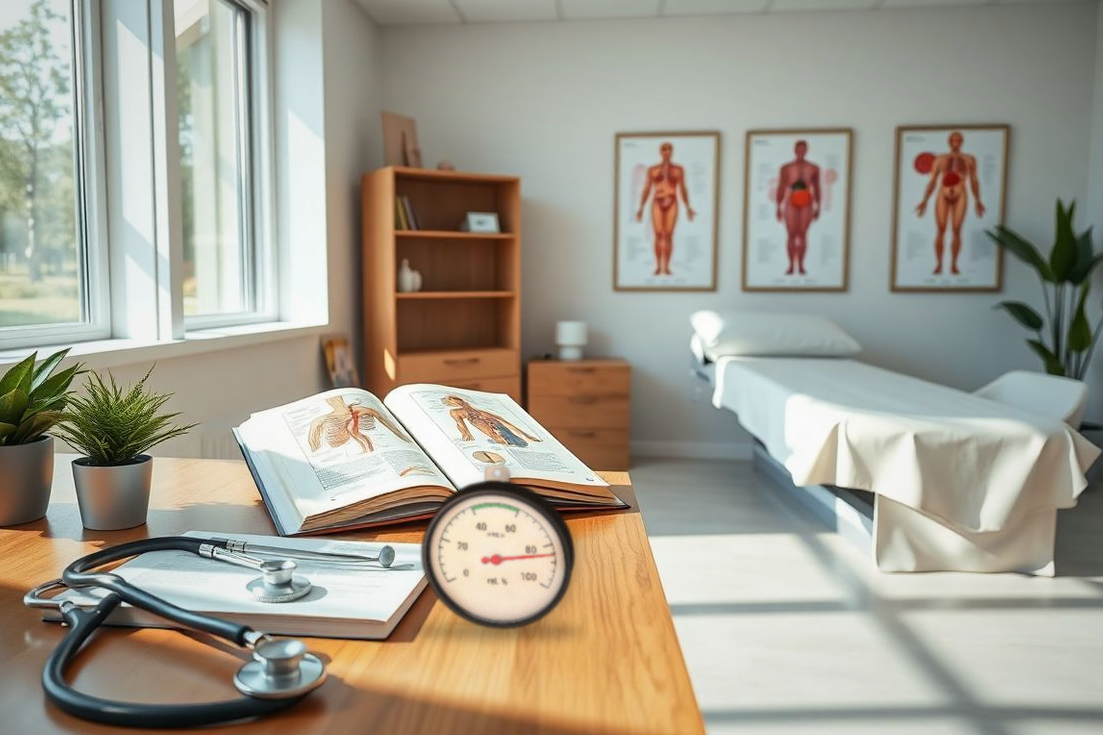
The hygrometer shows 84 %
